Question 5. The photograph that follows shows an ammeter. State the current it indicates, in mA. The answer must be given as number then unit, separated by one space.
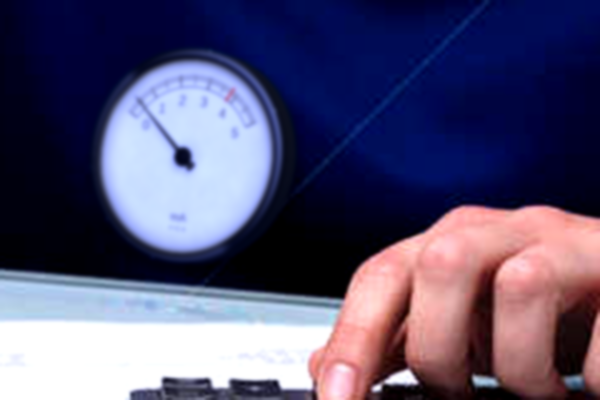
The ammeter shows 0.5 mA
